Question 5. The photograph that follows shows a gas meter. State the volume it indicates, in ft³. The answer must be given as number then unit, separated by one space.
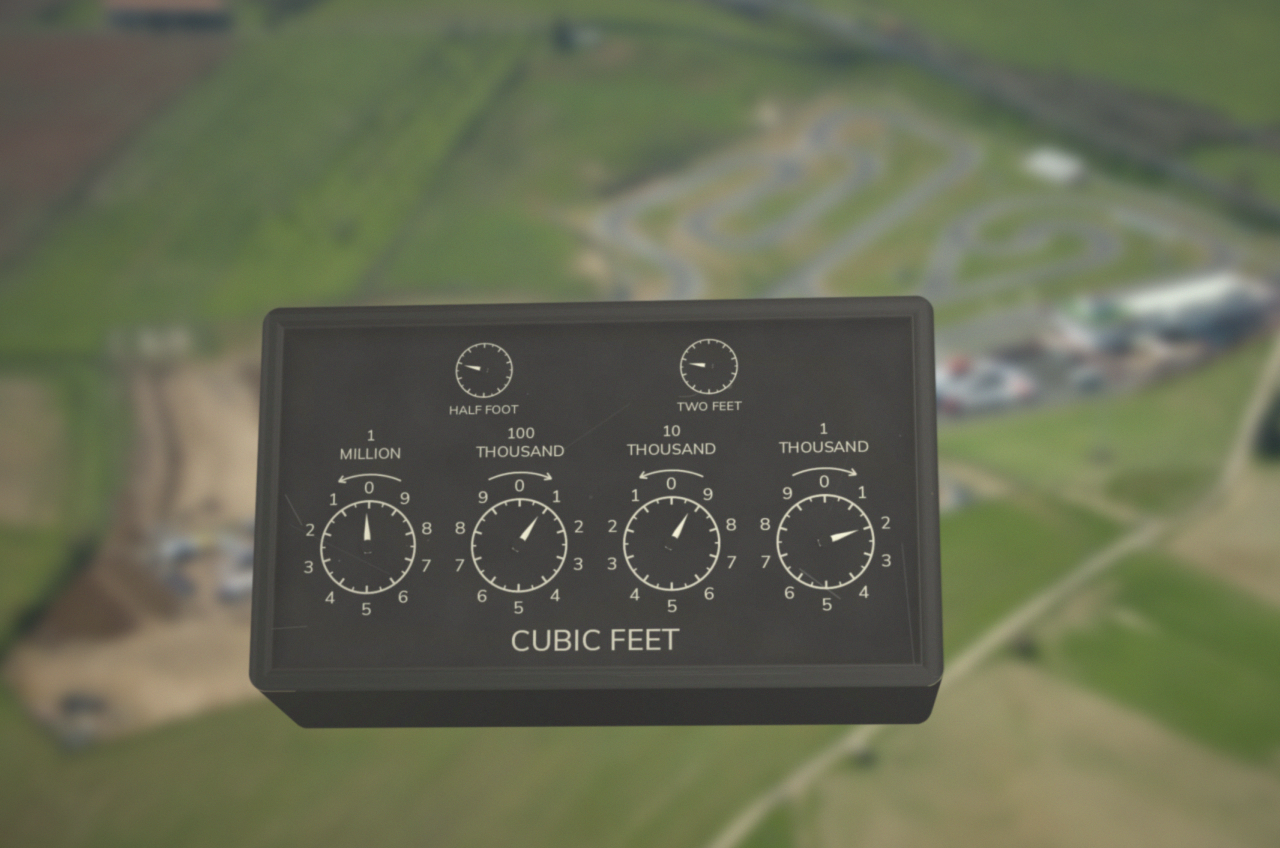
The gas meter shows 9200 ft³
